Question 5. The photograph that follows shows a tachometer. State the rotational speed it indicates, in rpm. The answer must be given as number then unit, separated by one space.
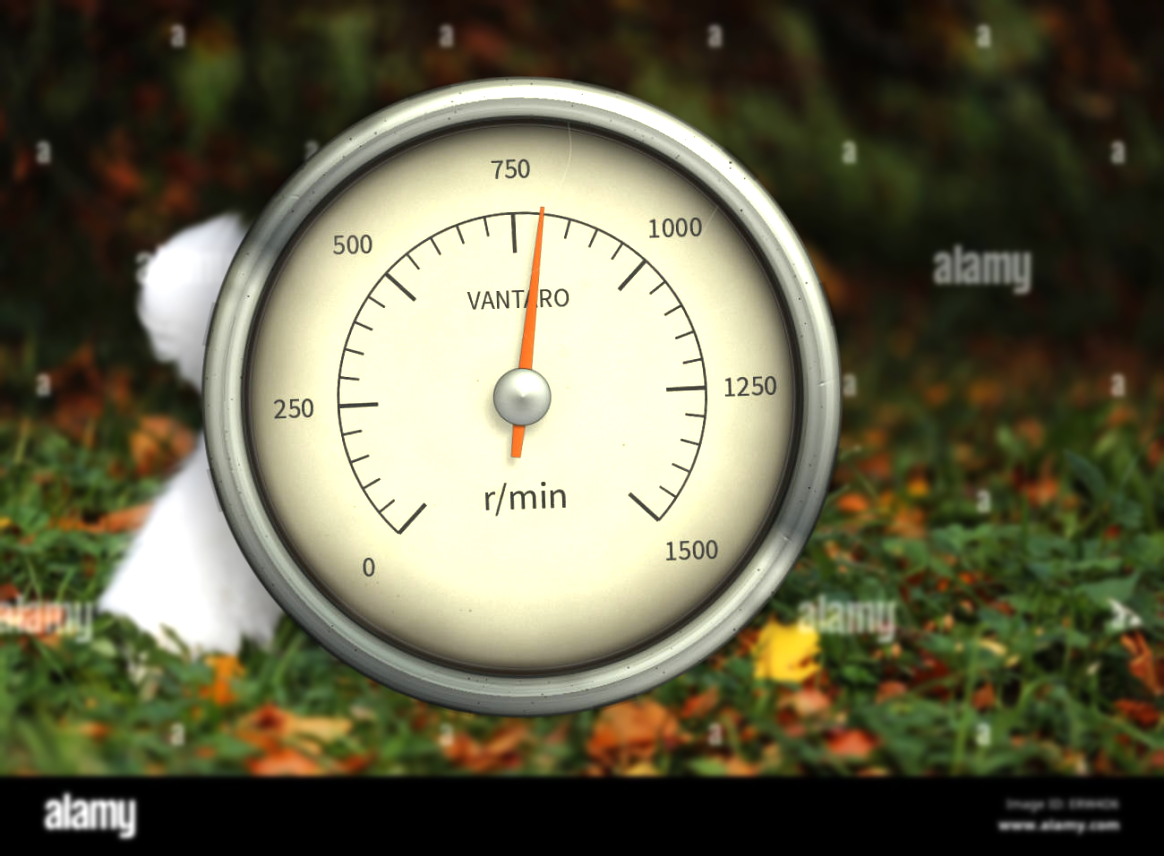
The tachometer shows 800 rpm
